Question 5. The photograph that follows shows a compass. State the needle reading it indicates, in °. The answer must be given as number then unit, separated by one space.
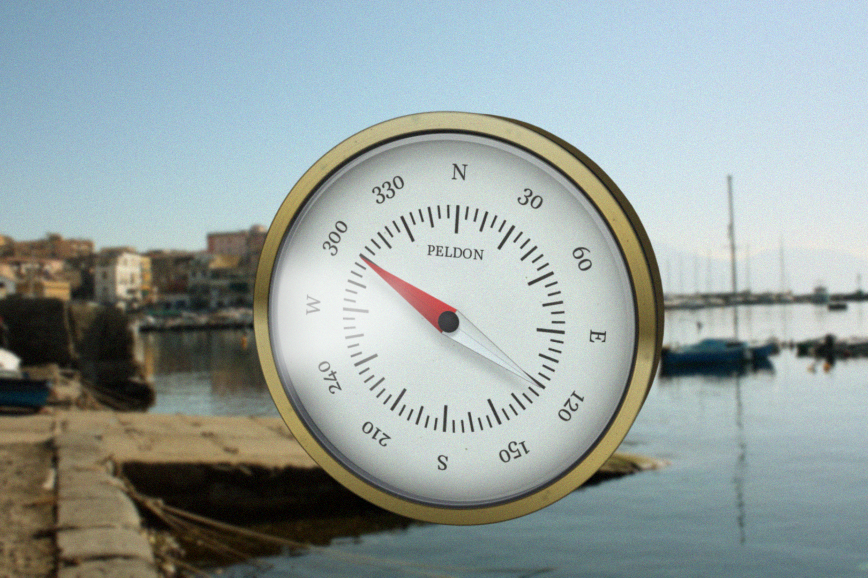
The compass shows 300 °
